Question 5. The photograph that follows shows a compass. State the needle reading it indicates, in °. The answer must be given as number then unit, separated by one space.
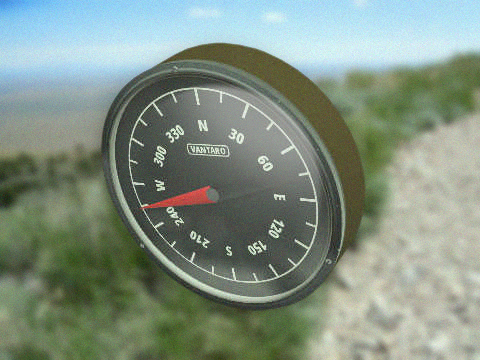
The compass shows 255 °
